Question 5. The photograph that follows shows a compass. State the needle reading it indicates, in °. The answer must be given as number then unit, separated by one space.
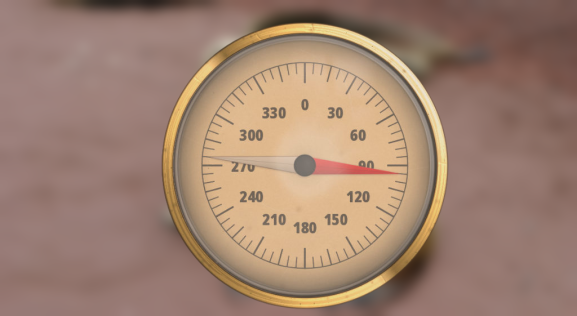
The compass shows 95 °
